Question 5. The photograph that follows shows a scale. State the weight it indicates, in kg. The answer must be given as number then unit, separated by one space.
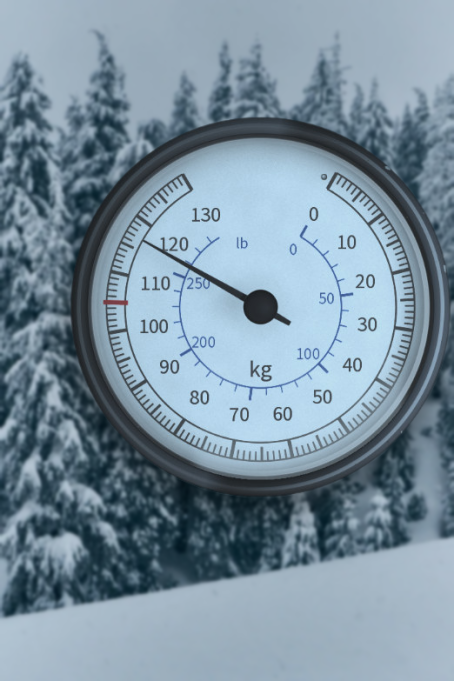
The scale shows 117 kg
